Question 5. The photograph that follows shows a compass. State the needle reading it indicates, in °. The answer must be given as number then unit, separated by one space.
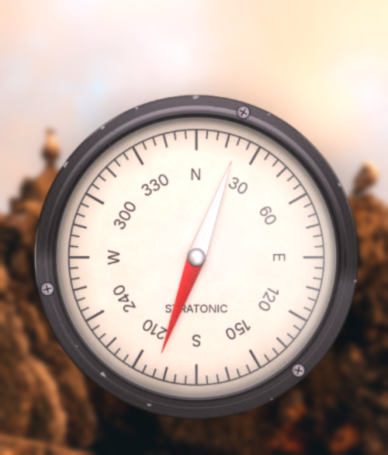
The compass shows 200 °
